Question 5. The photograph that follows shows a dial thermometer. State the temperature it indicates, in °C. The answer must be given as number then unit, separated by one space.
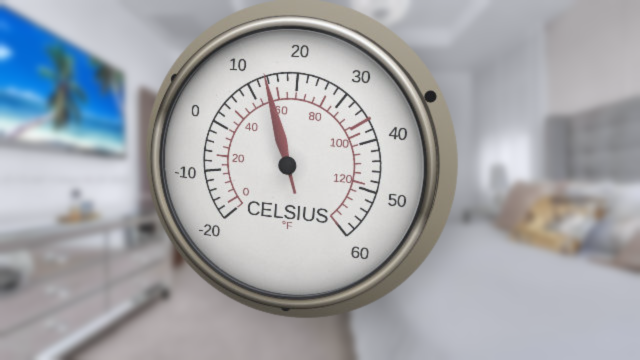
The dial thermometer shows 14 °C
